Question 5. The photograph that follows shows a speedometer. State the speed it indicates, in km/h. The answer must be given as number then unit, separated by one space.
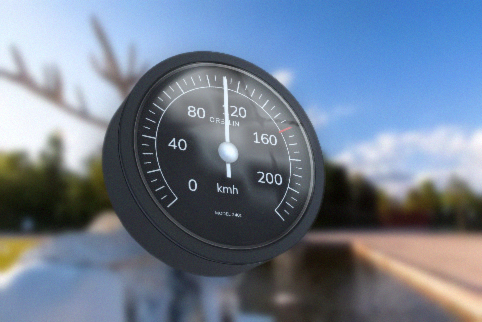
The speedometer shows 110 km/h
